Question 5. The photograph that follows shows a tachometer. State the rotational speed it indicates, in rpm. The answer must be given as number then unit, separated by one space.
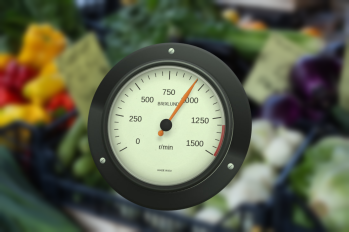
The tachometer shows 950 rpm
